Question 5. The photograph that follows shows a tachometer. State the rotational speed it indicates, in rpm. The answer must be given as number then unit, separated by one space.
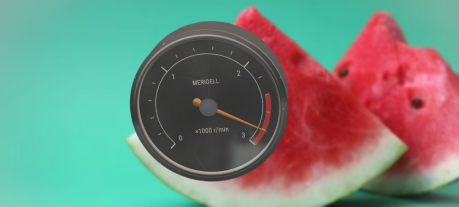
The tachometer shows 2800 rpm
